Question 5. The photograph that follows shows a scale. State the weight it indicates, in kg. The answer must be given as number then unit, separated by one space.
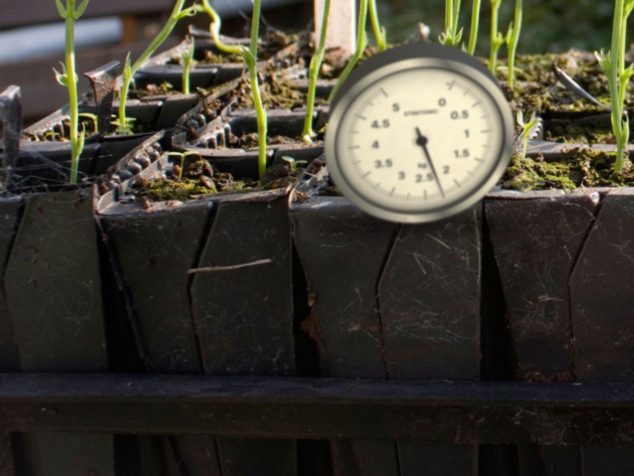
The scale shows 2.25 kg
